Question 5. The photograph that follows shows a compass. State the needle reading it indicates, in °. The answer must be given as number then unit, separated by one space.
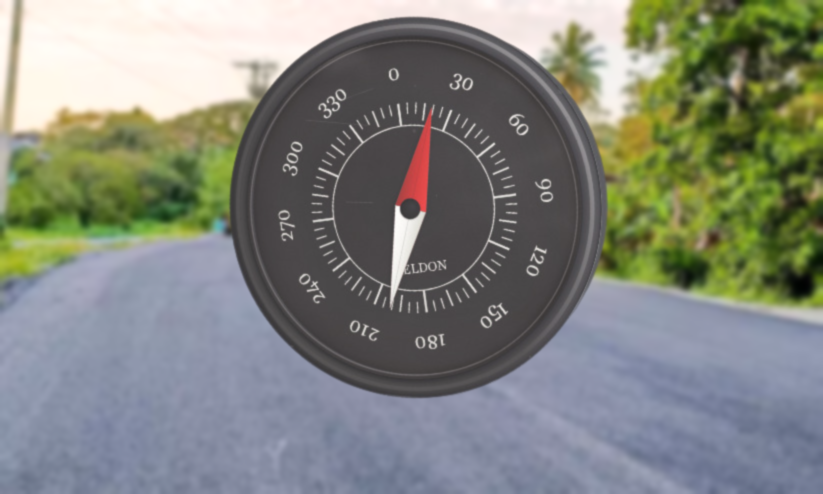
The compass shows 20 °
